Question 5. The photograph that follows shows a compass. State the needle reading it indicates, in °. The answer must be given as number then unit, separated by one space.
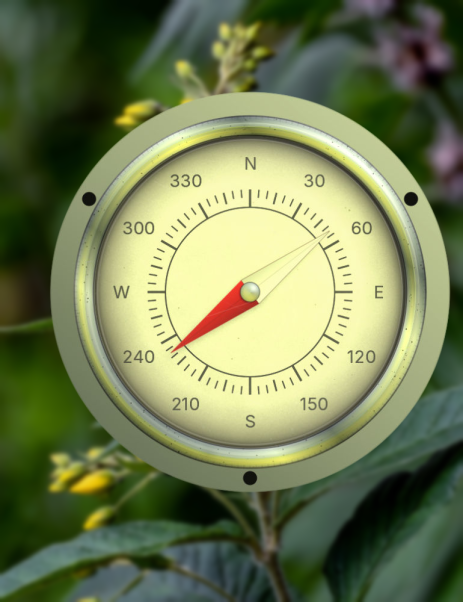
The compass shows 232.5 °
